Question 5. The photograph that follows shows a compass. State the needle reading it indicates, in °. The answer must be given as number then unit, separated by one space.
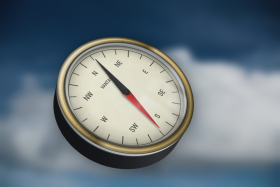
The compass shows 195 °
